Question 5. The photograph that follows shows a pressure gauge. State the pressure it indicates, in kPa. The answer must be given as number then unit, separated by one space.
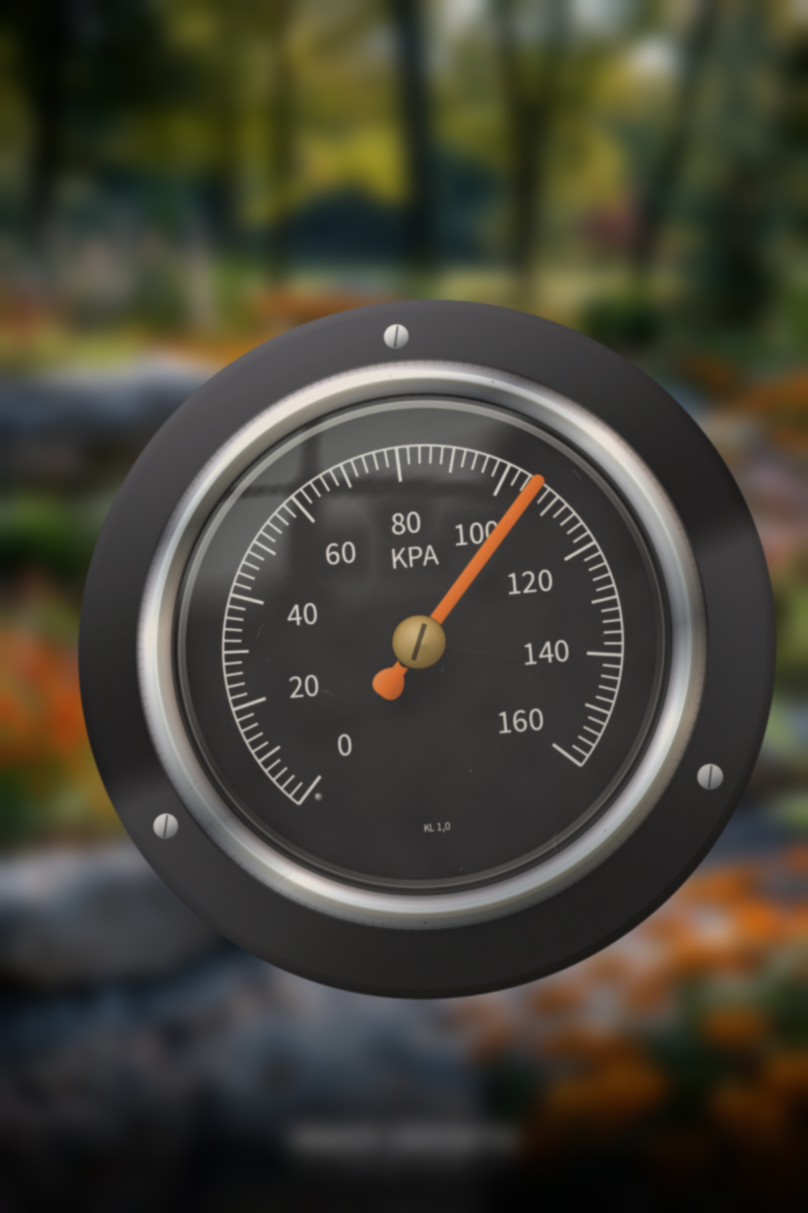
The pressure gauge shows 106 kPa
